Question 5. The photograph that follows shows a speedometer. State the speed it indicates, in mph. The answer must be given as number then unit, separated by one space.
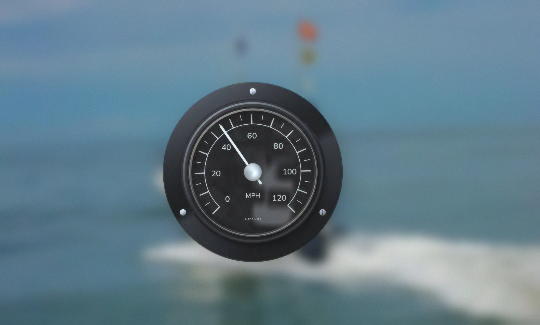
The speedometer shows 45 mph
